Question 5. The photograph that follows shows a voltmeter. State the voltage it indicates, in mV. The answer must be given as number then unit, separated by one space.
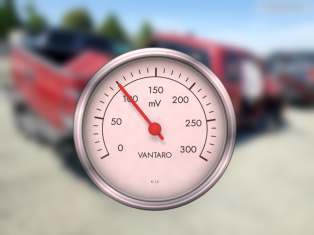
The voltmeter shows 100 mV
